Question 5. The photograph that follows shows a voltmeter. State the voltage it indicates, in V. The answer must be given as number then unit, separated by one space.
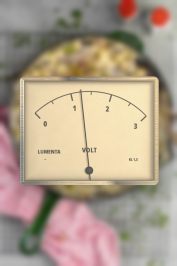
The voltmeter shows 1.25 V
